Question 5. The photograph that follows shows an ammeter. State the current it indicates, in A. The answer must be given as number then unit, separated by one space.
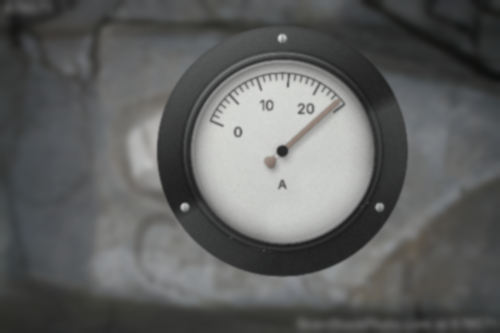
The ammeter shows 24 A
